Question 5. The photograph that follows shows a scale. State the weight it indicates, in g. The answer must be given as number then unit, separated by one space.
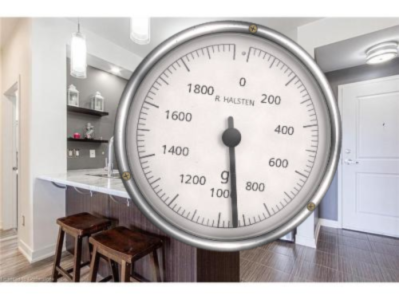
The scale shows 940 g
